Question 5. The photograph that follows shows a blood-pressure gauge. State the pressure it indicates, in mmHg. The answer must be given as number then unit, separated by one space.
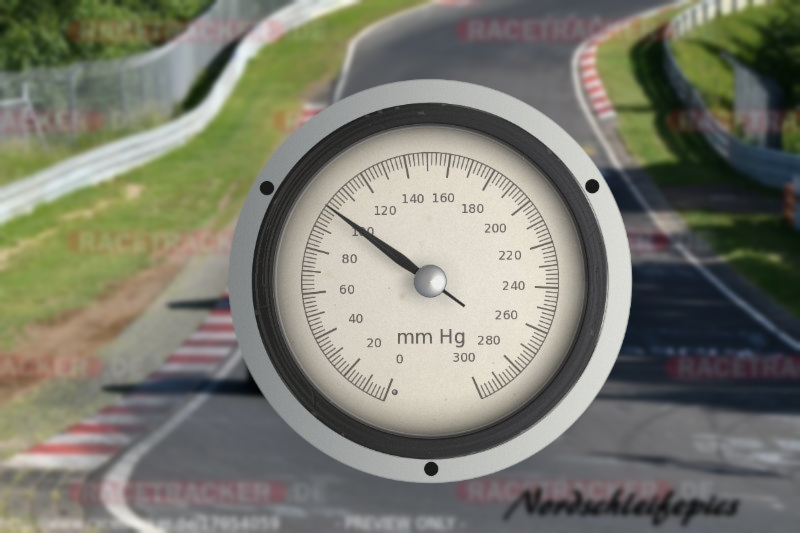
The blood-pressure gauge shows 100 mmHg
